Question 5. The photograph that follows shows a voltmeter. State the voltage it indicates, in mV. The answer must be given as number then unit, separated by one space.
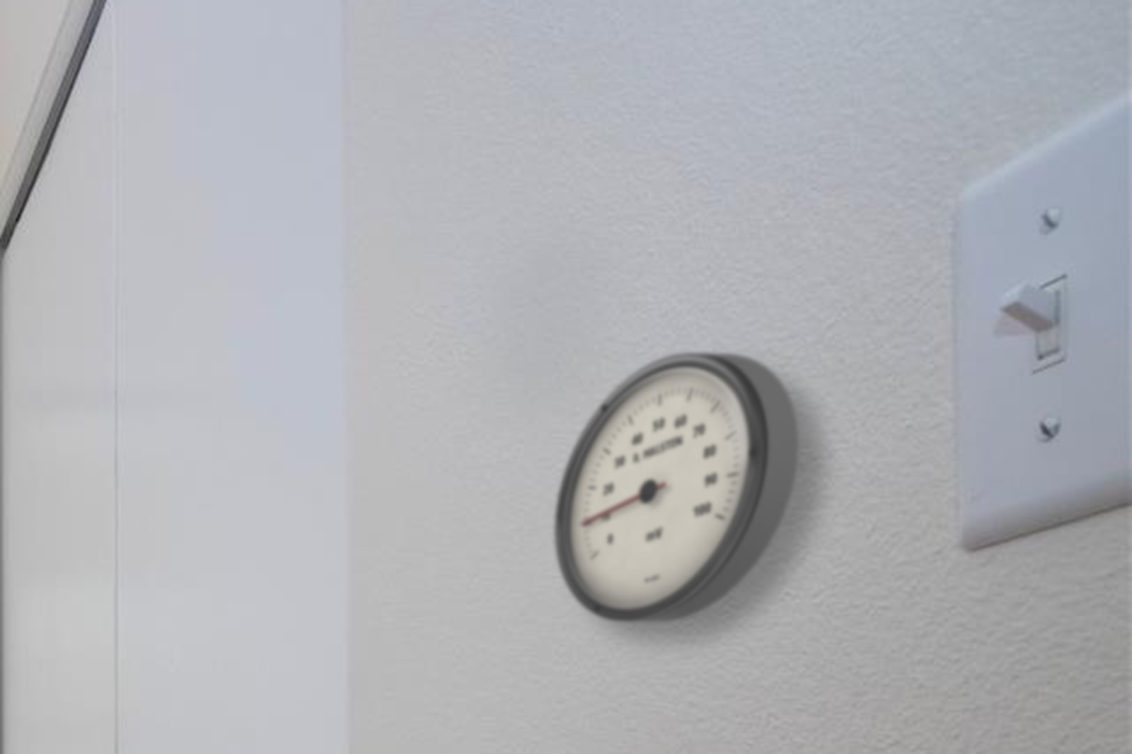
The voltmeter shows 10 mV
